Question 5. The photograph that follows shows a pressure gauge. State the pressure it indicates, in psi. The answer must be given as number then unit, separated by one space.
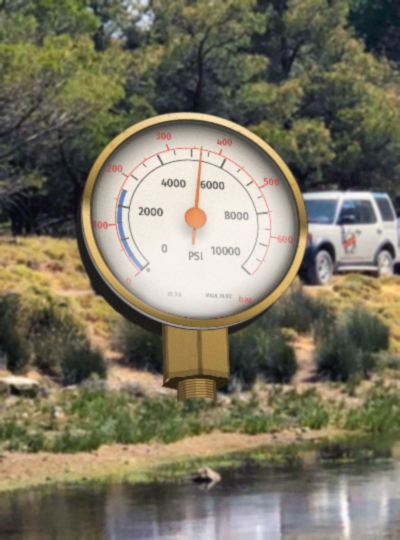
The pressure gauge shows 5250 psi
